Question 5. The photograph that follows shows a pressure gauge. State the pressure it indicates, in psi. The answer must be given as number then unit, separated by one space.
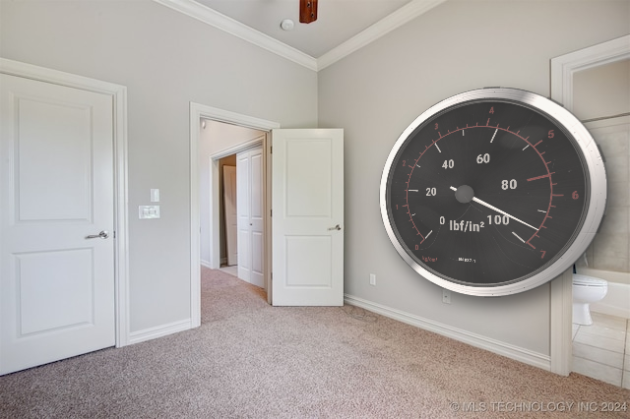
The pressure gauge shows 95 psi
